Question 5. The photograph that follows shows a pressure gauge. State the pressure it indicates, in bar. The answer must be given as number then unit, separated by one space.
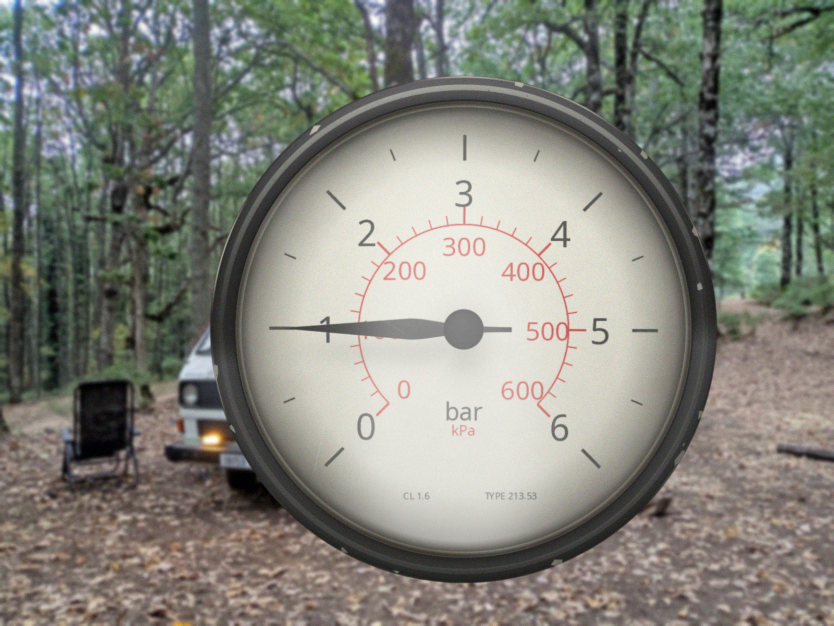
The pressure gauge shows 1 bar
